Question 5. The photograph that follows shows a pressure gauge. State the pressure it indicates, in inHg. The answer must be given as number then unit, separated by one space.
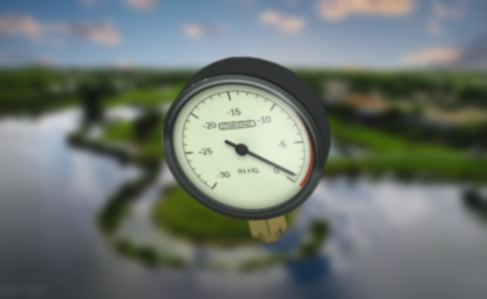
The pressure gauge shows -1 inHg
